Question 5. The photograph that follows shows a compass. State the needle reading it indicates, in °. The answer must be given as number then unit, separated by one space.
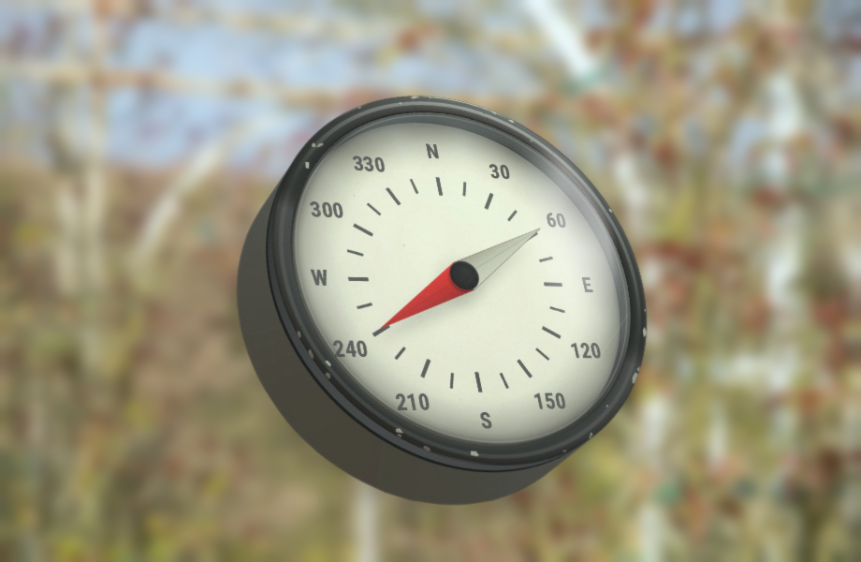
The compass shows 240 °
